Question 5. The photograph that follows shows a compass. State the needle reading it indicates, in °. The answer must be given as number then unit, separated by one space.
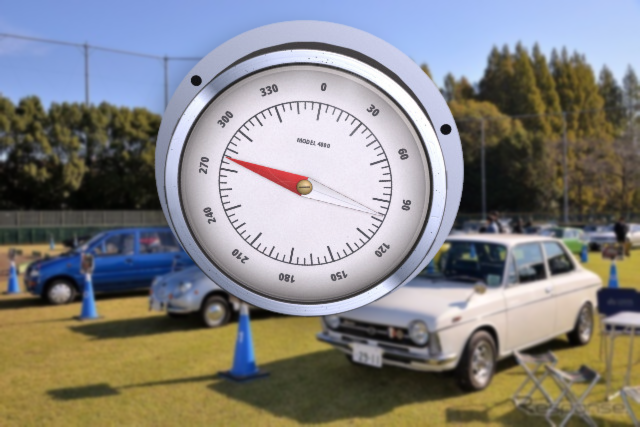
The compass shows 280 °
